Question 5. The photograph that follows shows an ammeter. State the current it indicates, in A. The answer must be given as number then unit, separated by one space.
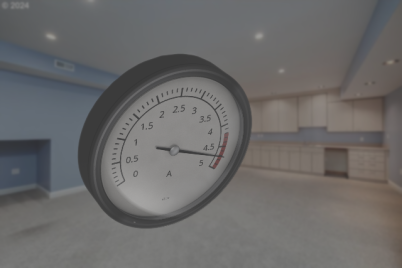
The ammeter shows 4.7 A
